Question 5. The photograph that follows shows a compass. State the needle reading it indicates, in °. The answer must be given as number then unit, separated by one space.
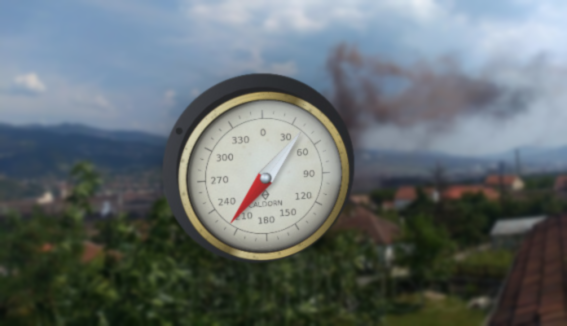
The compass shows 220 °
